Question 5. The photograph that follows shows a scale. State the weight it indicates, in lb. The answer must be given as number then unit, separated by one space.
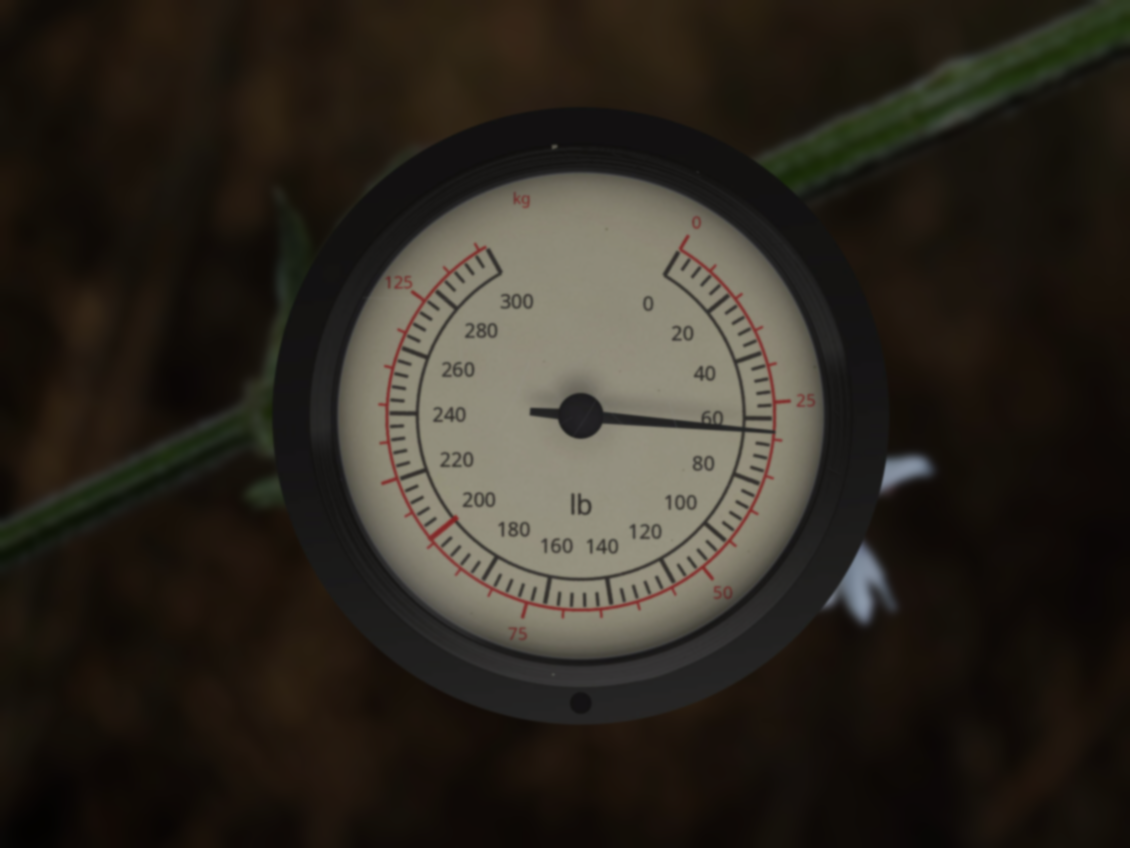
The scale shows 64 lb
